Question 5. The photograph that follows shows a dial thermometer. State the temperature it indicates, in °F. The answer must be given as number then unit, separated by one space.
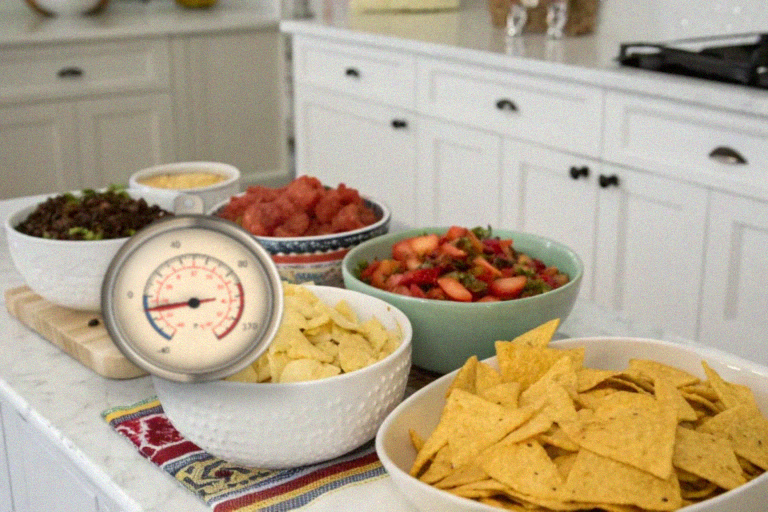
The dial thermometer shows -10 °F
